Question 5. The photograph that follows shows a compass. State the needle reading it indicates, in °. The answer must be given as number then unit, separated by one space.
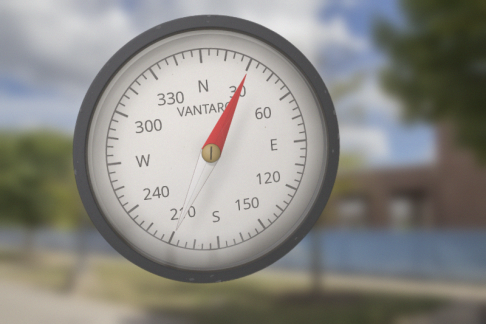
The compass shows 30 °
